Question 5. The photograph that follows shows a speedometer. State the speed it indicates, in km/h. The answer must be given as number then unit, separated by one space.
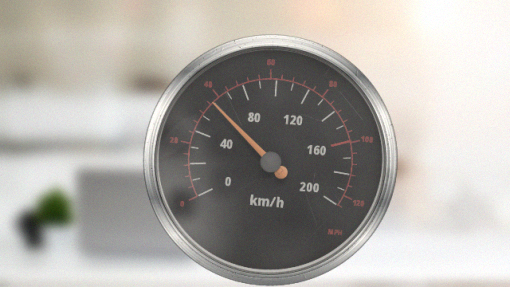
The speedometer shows 60 km/h
